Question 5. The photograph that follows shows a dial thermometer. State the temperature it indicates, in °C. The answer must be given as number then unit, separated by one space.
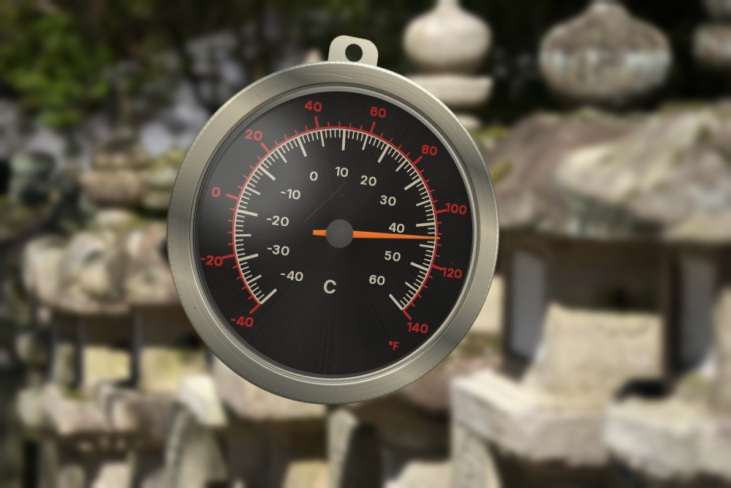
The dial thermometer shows 43 °C
